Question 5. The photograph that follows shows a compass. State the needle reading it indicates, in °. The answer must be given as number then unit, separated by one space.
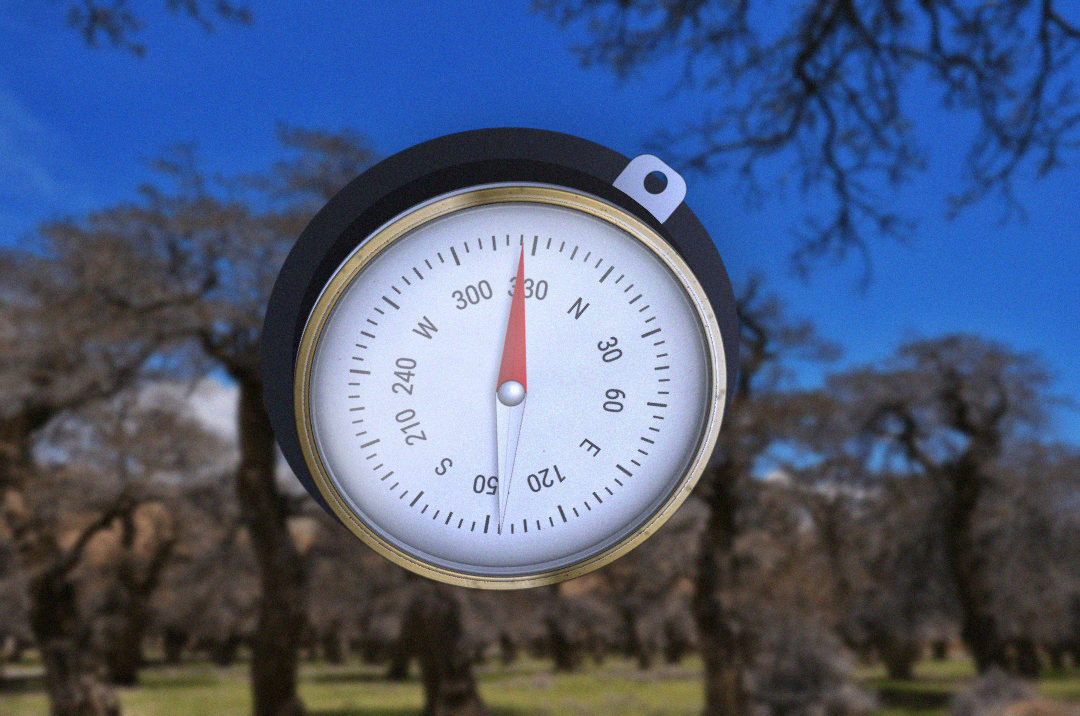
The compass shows 325 °
